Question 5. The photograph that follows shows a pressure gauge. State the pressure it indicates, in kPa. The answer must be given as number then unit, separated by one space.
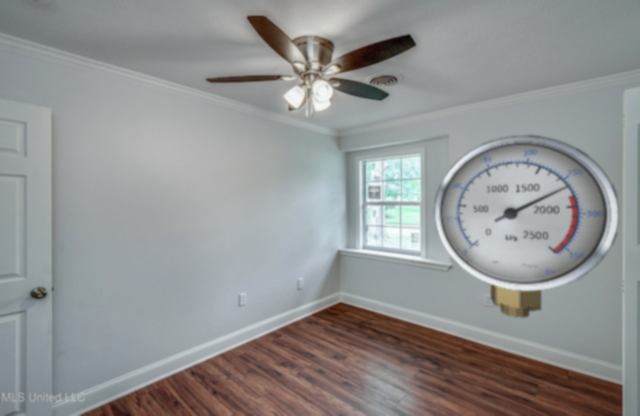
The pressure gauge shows 1800 kPa
